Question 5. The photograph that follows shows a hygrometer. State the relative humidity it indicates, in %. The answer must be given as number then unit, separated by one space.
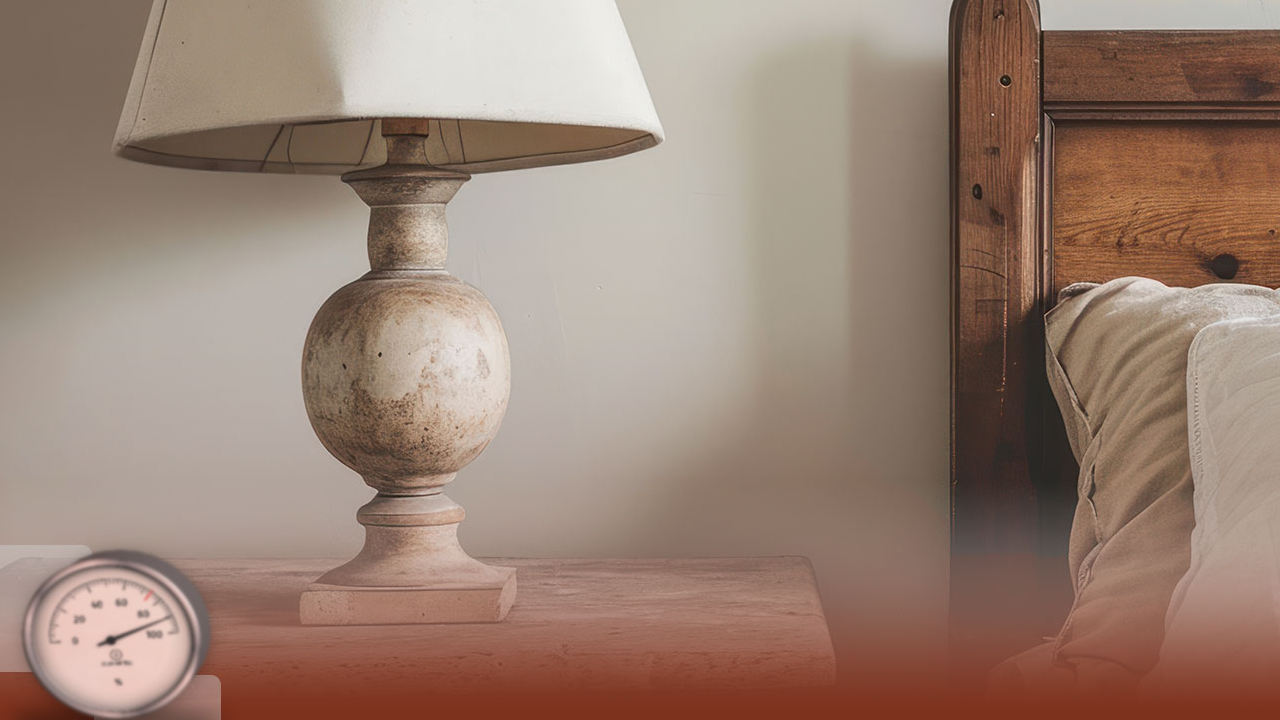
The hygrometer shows 90 %
